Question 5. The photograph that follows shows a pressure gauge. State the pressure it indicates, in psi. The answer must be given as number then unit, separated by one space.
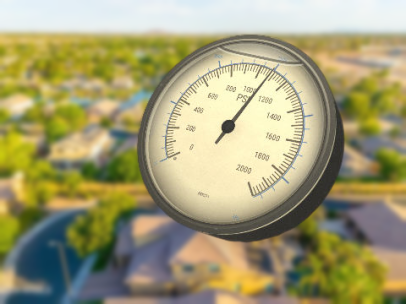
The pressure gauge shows 1100 psi
